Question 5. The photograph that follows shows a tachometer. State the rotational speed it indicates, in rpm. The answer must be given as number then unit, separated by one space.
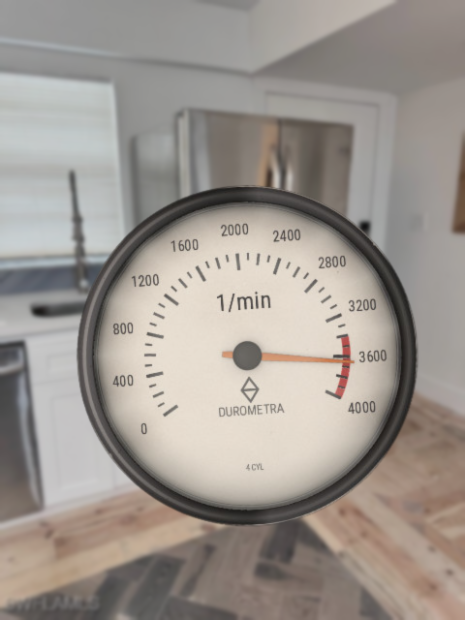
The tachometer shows 3650 rpm
